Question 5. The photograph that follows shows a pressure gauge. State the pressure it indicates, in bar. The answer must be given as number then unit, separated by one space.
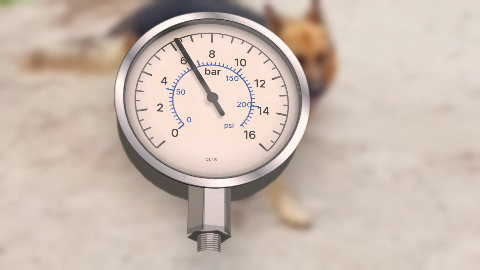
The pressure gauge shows 6.25 bar
